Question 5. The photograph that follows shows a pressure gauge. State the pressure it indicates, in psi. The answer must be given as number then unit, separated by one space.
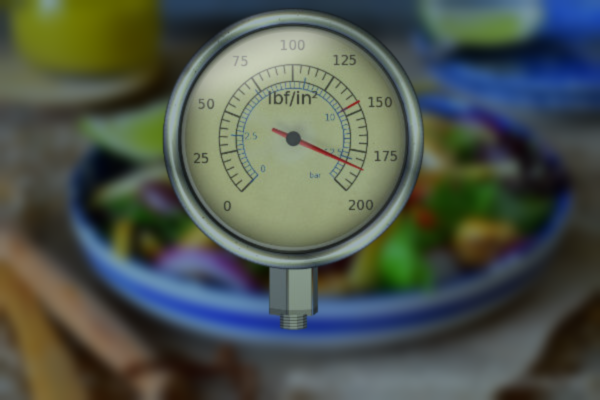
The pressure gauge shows 185 psi
